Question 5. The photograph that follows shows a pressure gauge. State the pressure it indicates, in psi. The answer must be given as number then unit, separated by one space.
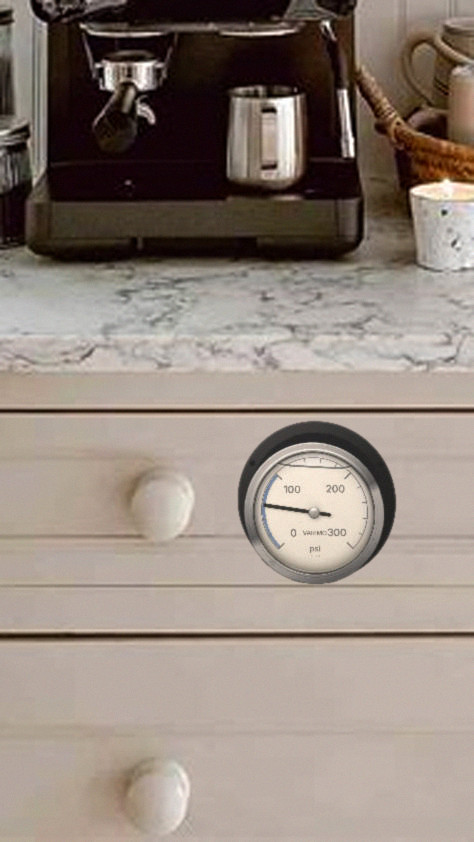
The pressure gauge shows 60 psi
